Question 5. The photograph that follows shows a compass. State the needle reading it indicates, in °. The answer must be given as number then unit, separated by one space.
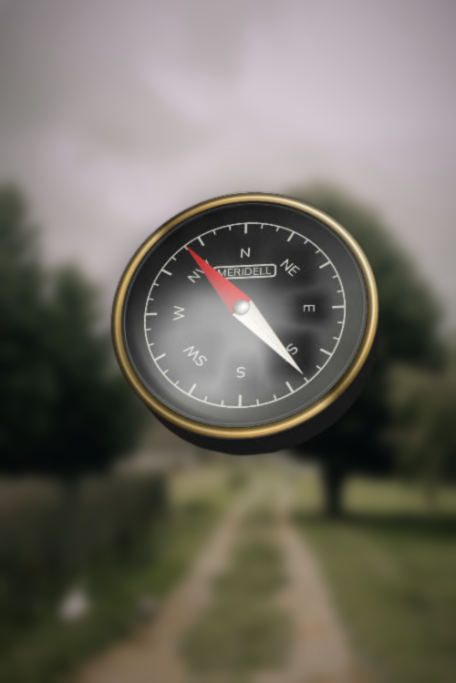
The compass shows 320 °
